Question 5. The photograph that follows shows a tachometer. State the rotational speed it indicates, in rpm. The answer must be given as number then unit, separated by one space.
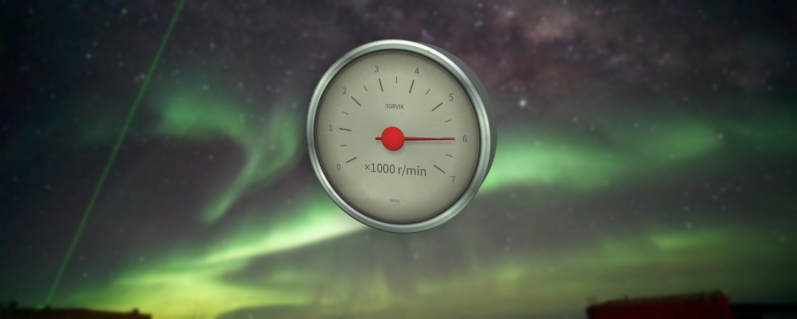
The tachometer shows 6000 rpm
